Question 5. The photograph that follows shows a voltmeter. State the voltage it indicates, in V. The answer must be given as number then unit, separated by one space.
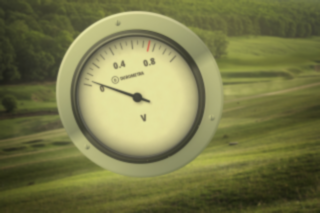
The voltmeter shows 0.05 V
